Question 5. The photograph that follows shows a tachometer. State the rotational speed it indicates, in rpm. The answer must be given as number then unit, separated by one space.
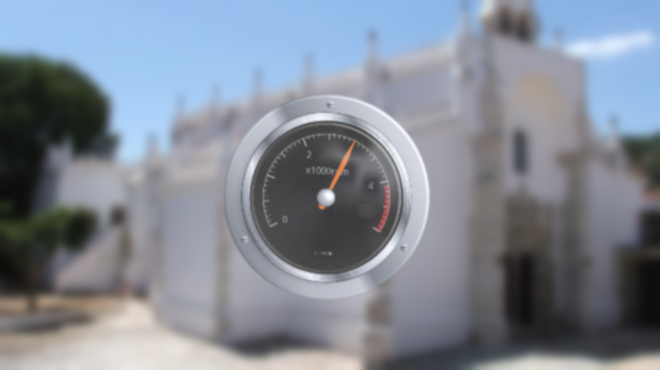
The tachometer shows 3000 rpm
